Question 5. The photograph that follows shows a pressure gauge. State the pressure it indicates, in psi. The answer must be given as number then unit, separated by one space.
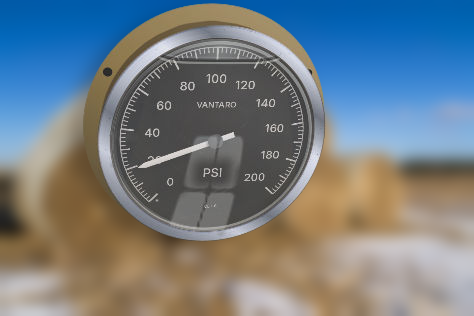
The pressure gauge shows 20 psi
